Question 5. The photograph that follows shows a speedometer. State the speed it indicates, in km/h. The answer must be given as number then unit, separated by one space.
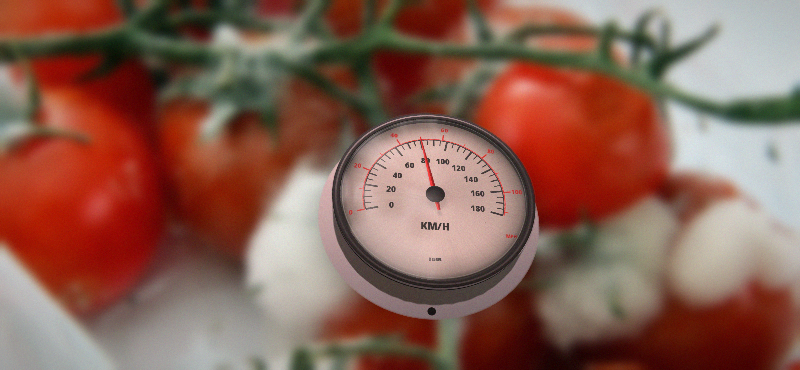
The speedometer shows 80 km/h
